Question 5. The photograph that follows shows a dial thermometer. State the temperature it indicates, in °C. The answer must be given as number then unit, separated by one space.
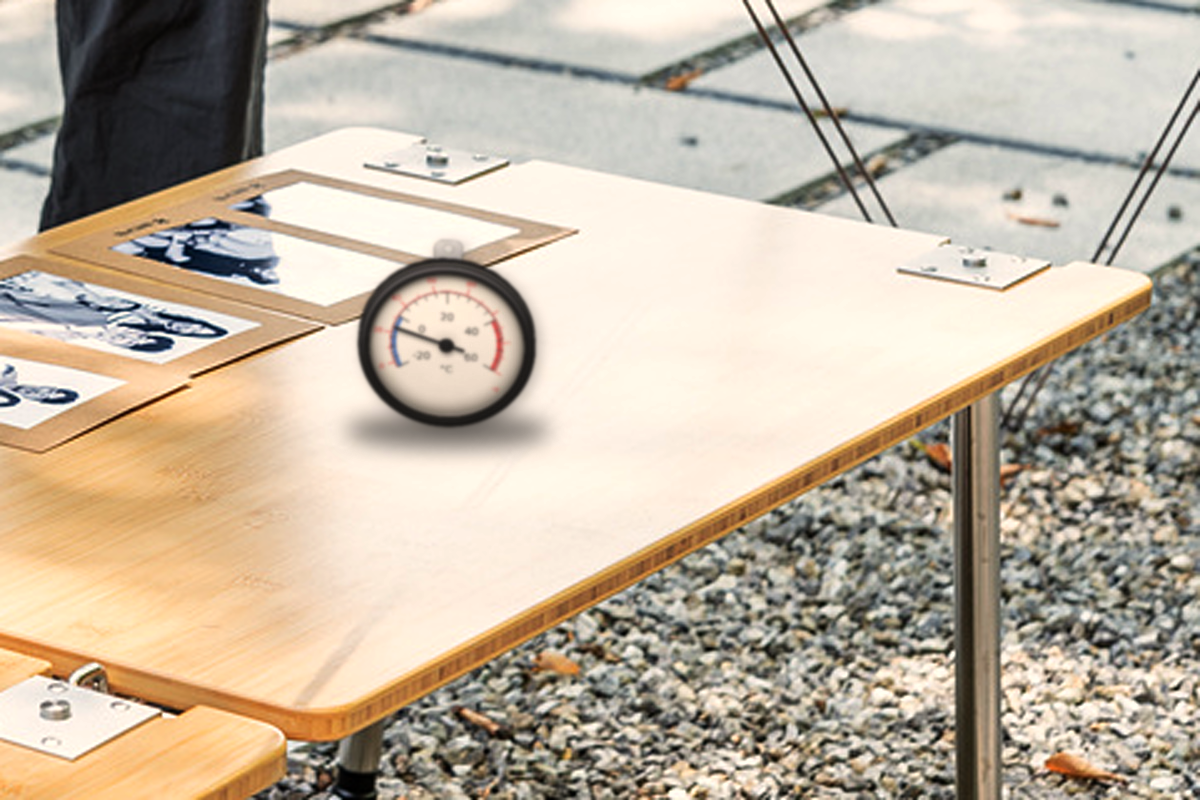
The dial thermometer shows -4 °C
